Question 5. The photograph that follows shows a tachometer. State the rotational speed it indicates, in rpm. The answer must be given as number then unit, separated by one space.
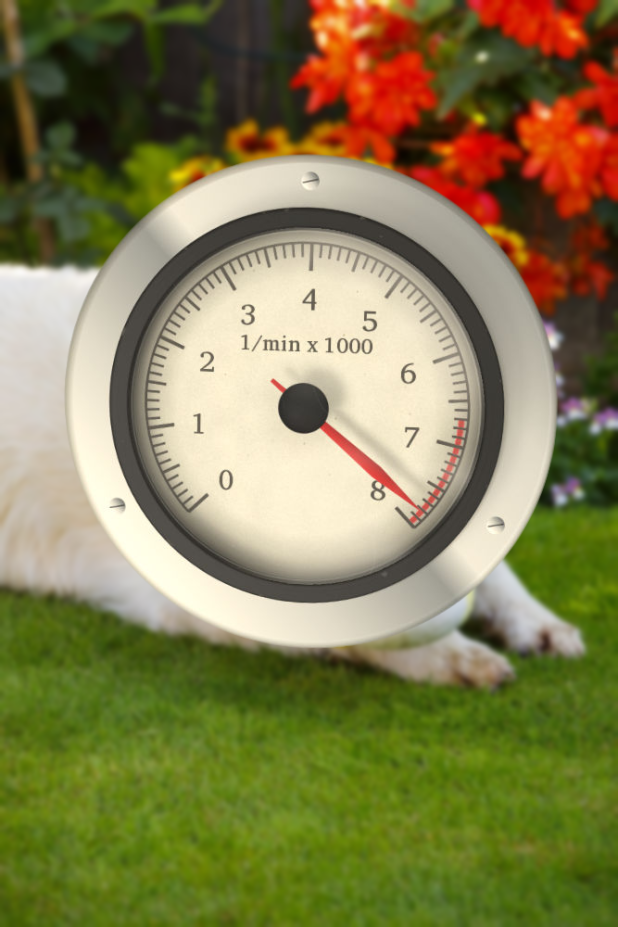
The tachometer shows 7800 rpm
